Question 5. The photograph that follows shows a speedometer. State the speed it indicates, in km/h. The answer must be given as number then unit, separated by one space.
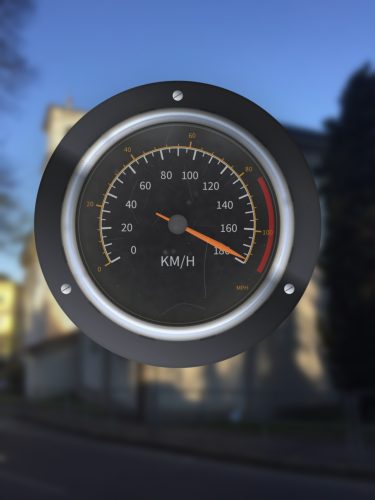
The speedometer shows 177.5 km/h
